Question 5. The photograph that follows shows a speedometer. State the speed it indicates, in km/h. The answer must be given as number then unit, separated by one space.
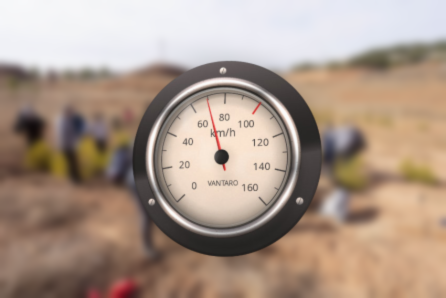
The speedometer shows 70 km/h
